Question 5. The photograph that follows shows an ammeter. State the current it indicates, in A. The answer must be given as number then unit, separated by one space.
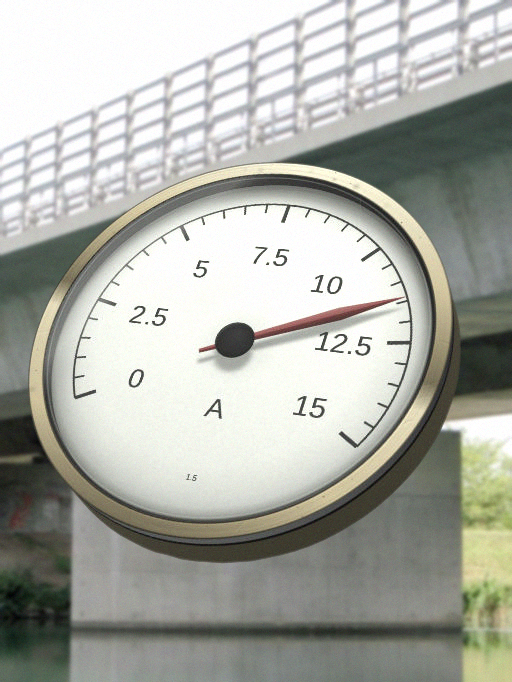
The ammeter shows 11.5 A
